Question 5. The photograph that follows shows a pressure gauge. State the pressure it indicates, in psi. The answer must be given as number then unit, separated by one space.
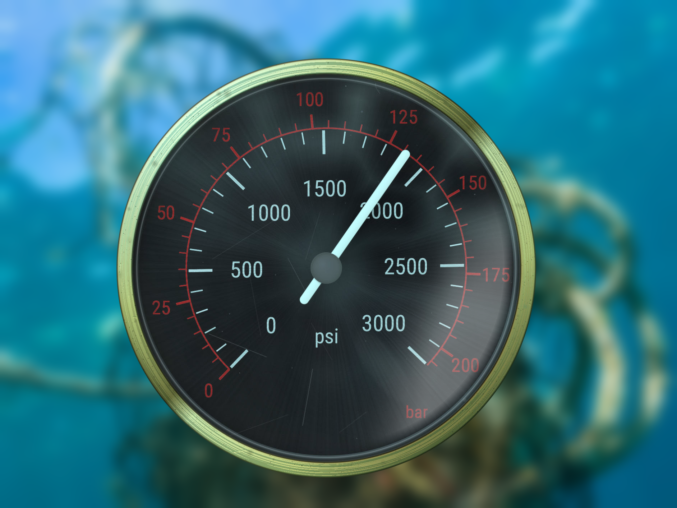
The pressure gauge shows 1900 psi
